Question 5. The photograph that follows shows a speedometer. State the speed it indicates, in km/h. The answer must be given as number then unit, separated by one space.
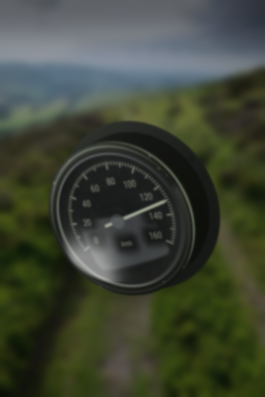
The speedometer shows 130 km/h
